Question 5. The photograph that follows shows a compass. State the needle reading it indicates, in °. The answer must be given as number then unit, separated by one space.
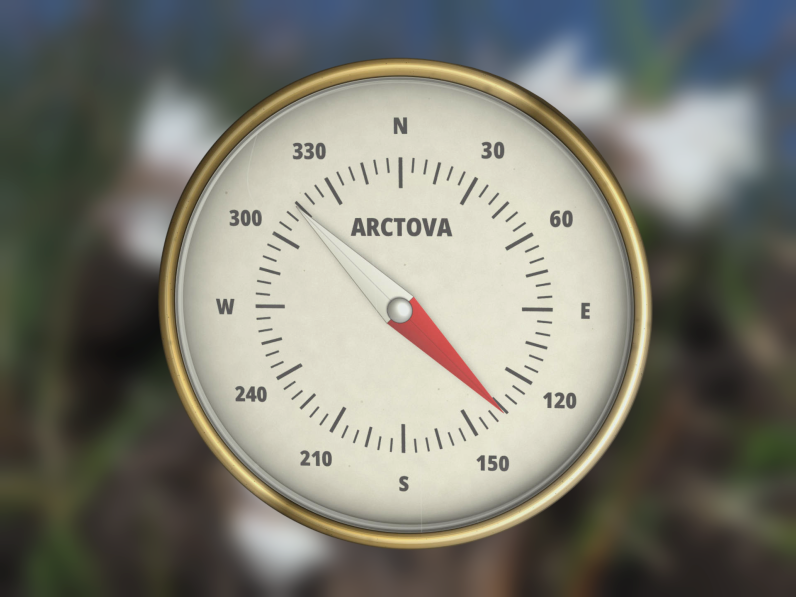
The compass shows 135 °
